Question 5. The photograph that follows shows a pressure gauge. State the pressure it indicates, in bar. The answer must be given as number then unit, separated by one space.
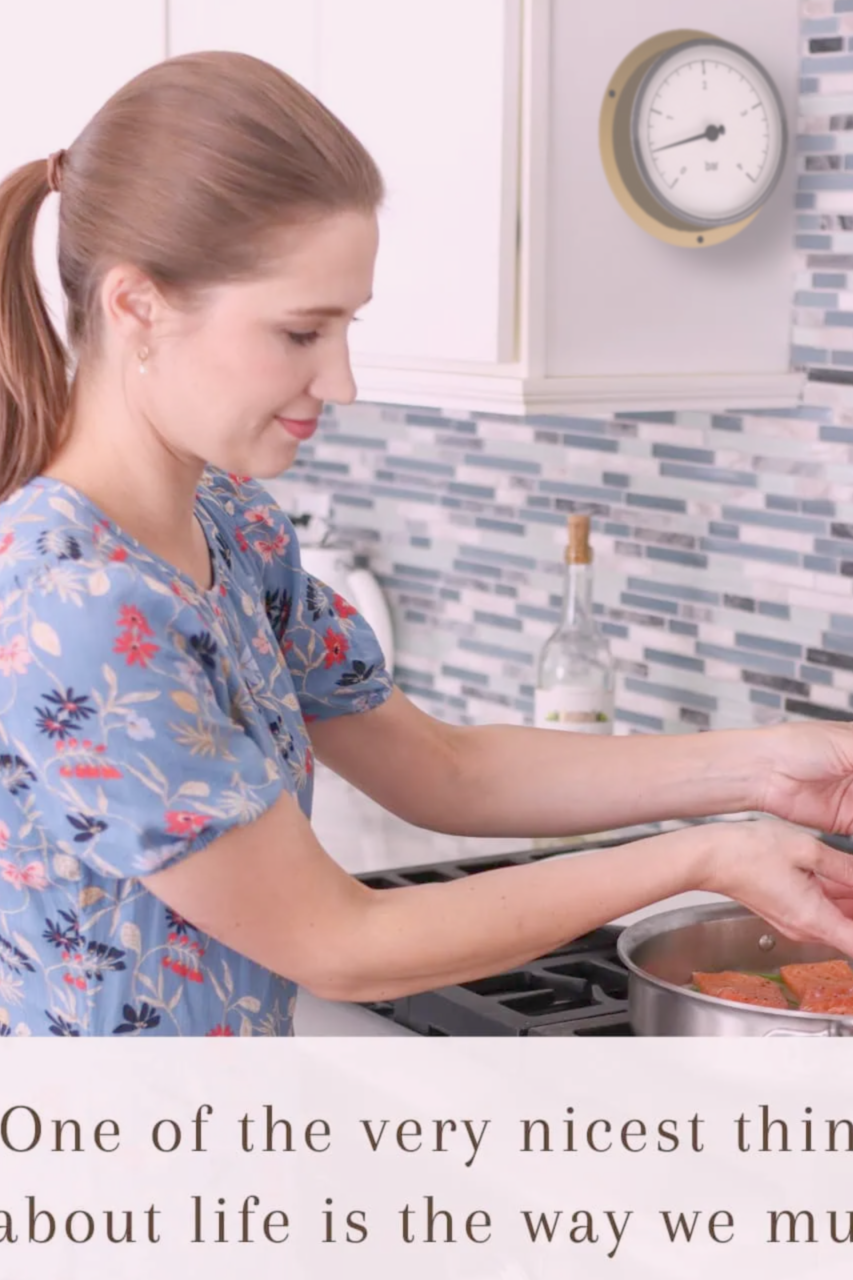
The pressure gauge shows 0.5 bar
